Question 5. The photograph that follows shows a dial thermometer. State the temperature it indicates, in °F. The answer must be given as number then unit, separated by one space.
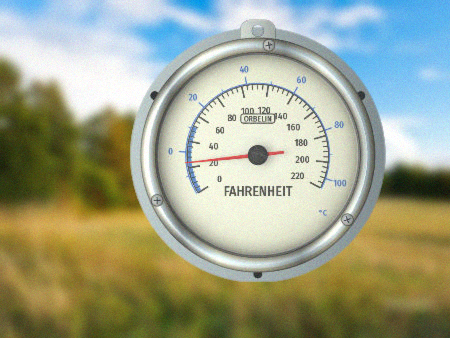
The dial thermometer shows 24 °F
